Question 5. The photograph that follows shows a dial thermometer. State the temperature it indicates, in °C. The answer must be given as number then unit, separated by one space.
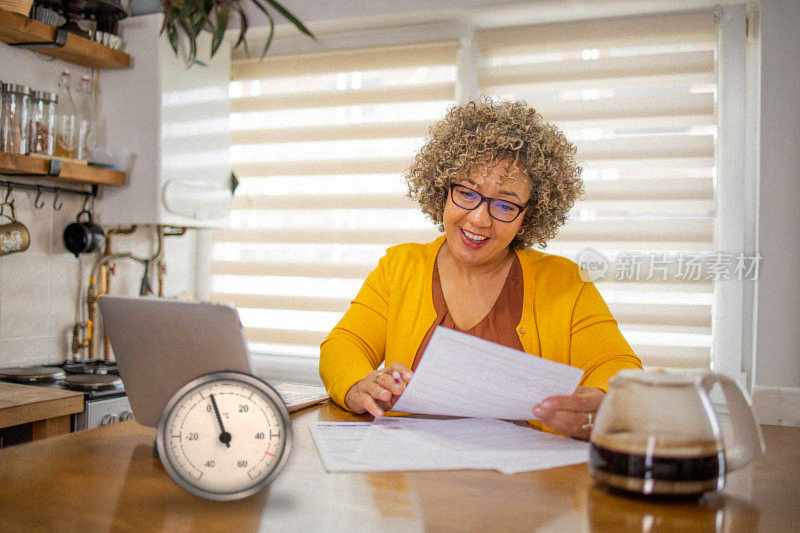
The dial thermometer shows 4 °C
